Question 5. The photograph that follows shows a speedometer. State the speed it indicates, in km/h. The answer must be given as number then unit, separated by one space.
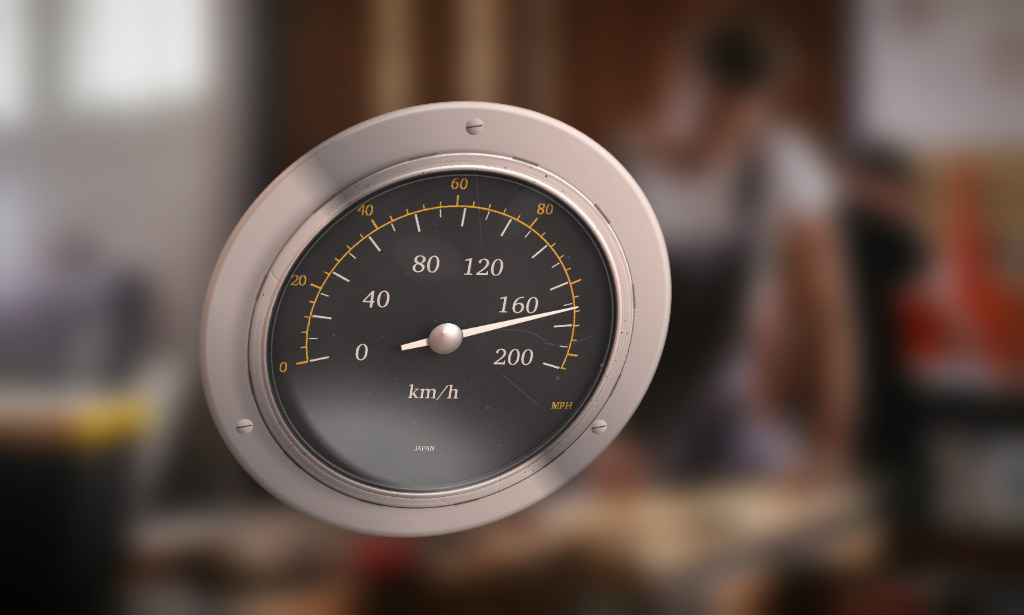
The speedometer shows 170 km/h
